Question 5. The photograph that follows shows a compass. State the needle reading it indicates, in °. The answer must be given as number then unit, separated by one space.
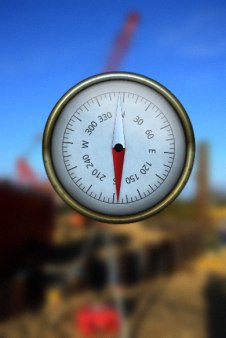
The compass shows 175 °
